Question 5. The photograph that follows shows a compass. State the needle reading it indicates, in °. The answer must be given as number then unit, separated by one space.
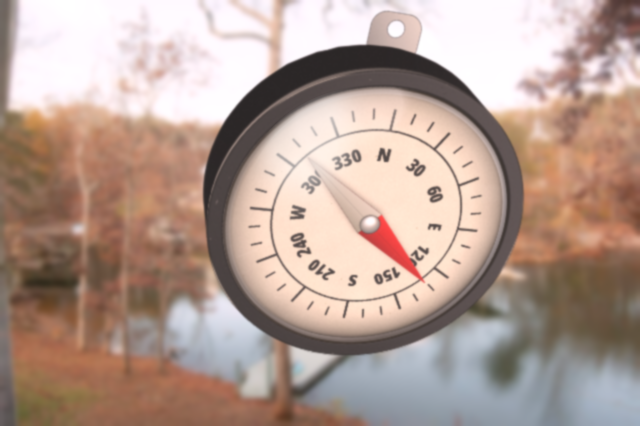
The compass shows 130 °
